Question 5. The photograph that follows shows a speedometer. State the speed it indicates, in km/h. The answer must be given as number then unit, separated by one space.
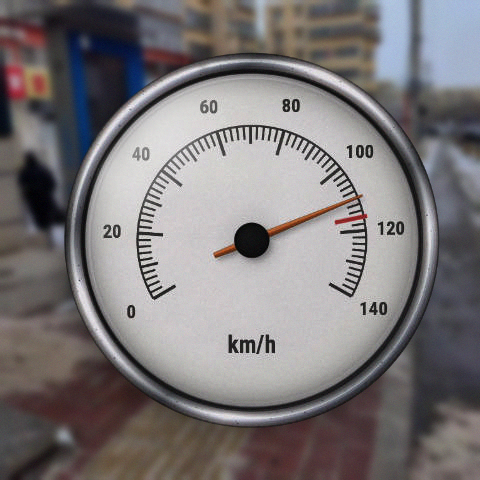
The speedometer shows 110 km/h
